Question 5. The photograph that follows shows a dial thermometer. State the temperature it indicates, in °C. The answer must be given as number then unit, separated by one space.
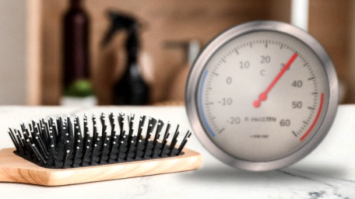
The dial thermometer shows 30 °C
